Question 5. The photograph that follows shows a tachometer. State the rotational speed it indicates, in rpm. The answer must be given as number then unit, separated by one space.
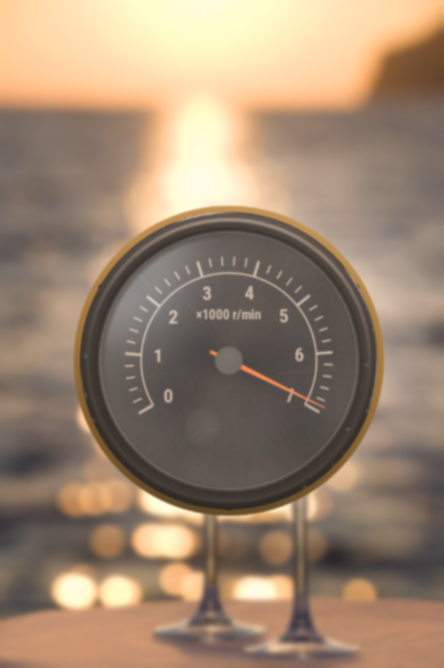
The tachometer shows 6900 rpm
